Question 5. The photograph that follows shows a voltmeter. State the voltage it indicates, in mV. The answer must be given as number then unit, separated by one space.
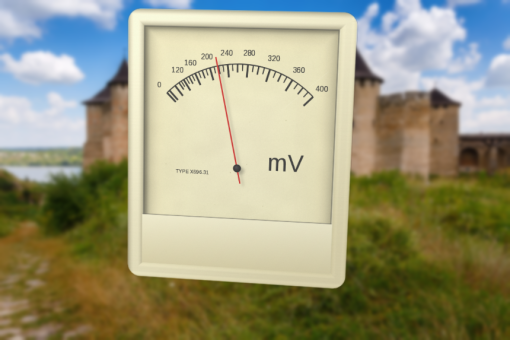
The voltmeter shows 220 mV
